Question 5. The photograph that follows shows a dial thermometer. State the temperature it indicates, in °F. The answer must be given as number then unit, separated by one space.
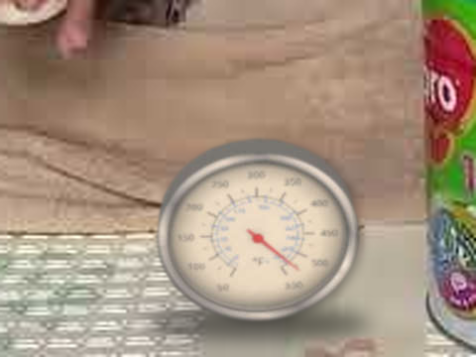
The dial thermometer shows 525 °F
